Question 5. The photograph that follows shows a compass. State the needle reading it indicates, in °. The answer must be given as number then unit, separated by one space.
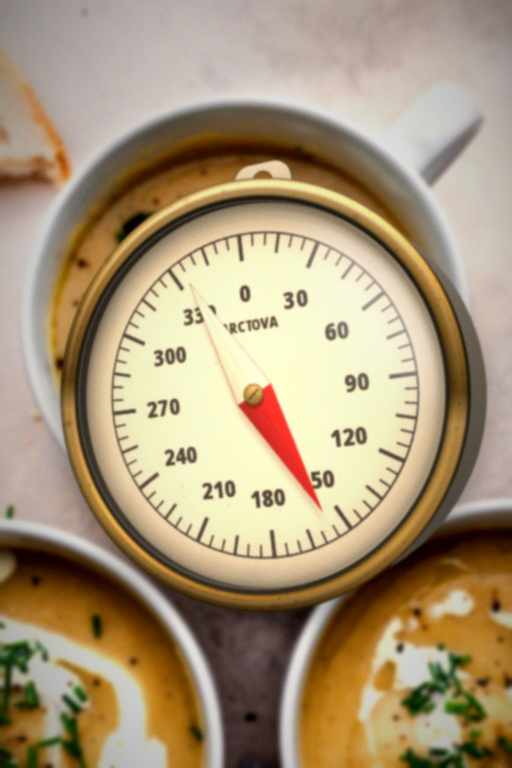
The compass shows 155 °
